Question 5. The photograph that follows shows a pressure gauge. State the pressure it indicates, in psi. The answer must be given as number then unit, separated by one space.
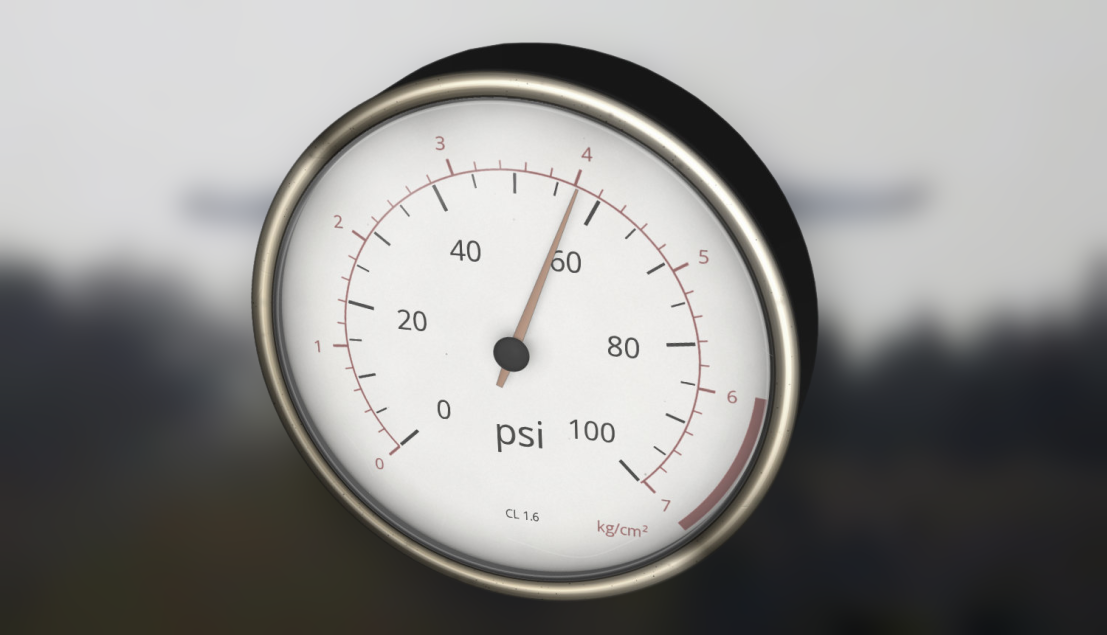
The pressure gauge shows 57.5 psi
